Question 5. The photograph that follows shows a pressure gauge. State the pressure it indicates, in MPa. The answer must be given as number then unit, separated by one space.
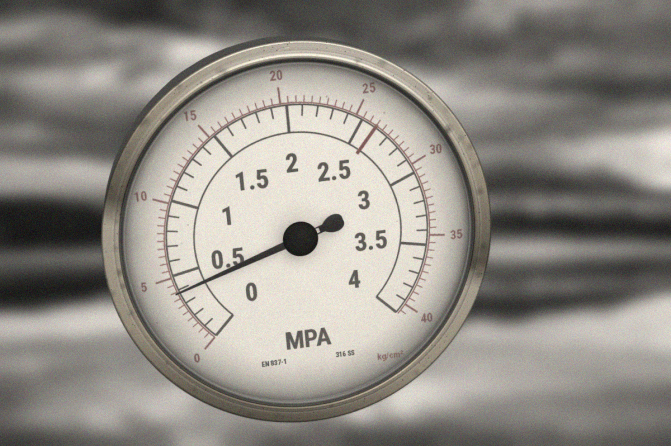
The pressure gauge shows 0.4 MPa
